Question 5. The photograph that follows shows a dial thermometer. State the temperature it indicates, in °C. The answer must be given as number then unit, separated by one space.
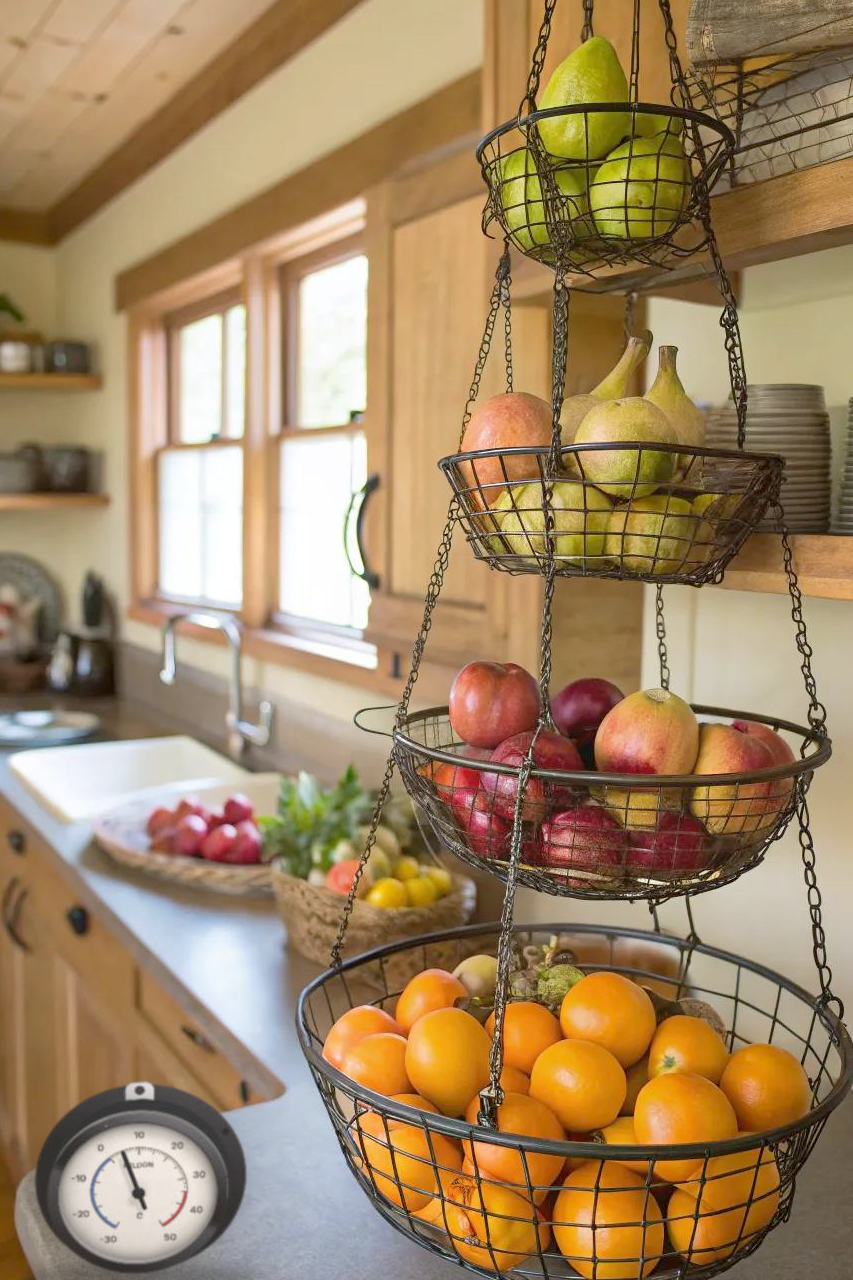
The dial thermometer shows 5 °C
